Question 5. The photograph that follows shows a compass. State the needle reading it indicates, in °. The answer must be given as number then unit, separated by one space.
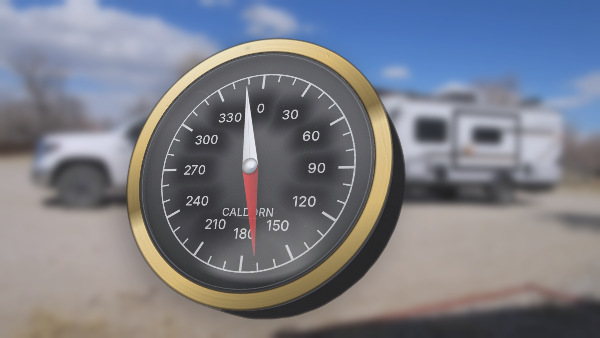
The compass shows 170 °
